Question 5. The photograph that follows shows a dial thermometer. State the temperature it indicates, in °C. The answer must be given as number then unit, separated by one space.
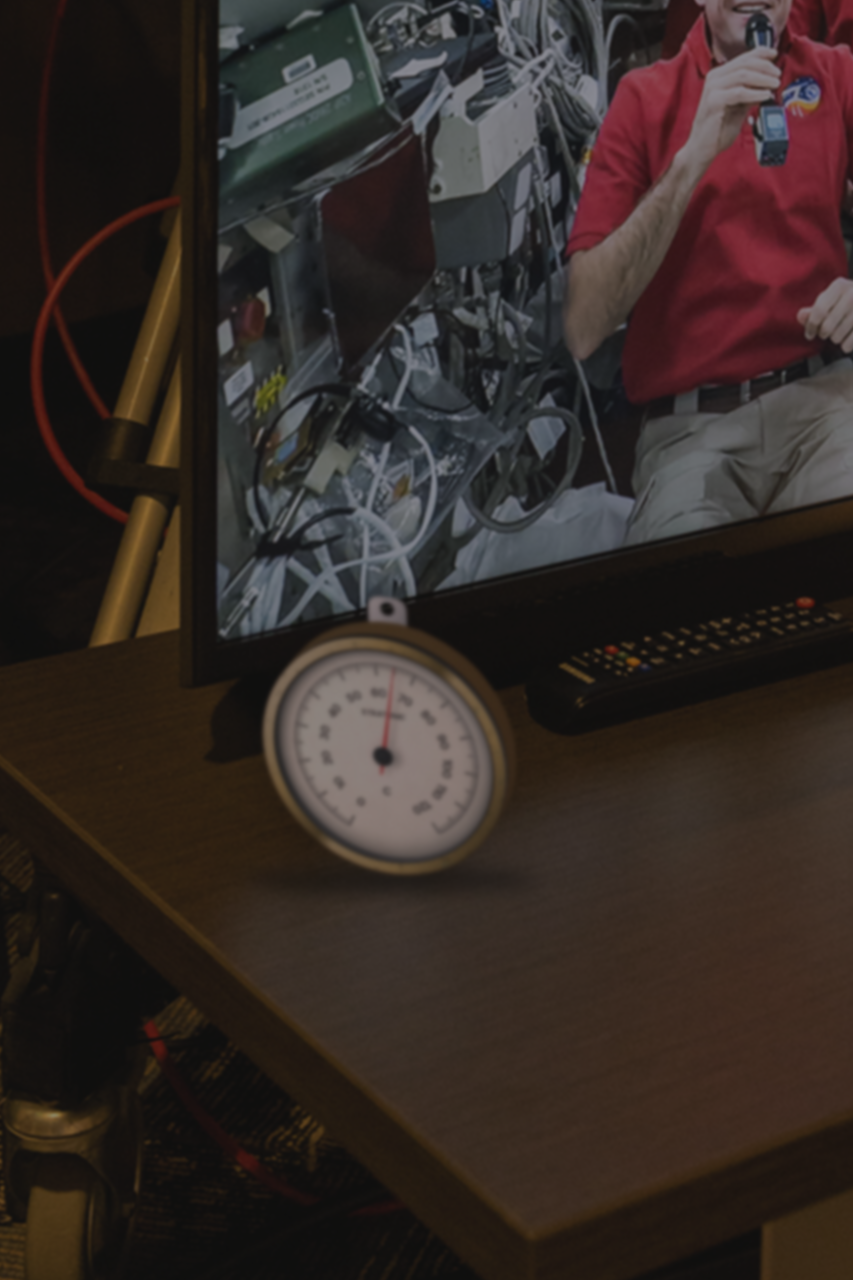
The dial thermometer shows 65 °C
